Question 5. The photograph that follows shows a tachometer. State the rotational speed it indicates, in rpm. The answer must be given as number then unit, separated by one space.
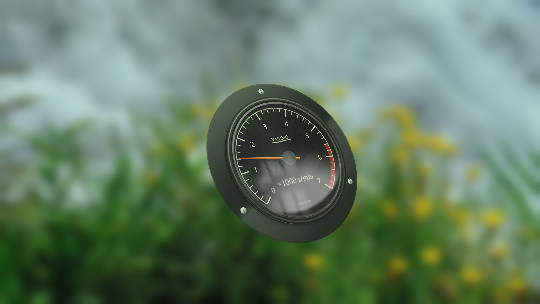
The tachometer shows 1400 rpm
